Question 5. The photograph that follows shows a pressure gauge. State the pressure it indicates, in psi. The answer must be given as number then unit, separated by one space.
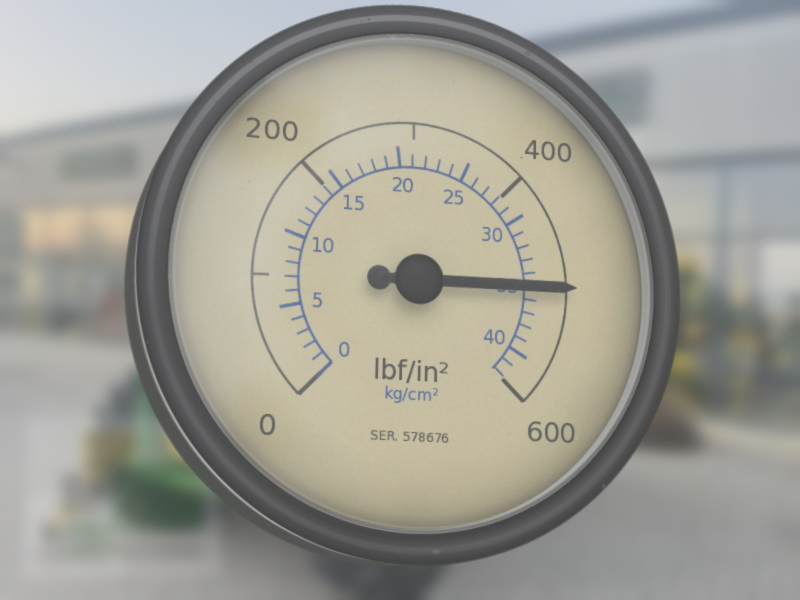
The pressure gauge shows 500 psi
